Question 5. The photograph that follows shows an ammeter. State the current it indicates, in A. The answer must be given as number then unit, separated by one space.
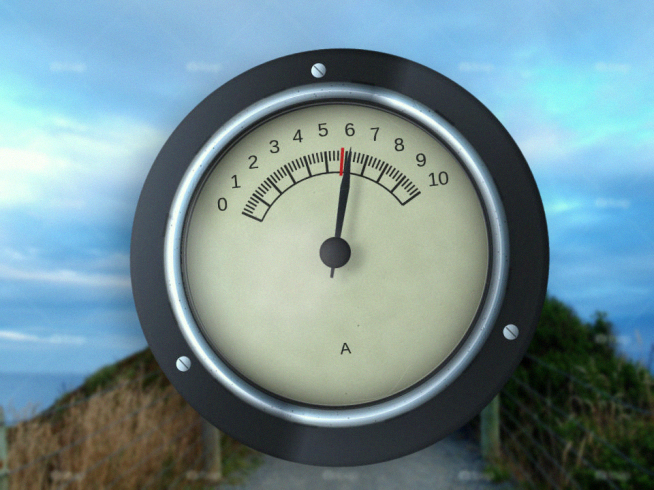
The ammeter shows 6.2 A
